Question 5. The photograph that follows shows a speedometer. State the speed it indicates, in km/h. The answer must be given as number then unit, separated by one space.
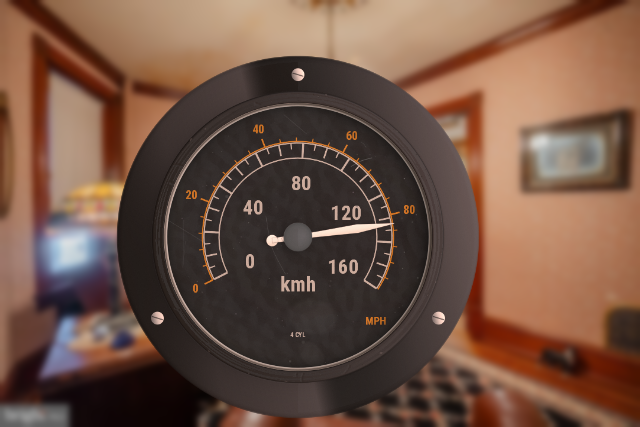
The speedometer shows 132.5 km/h
